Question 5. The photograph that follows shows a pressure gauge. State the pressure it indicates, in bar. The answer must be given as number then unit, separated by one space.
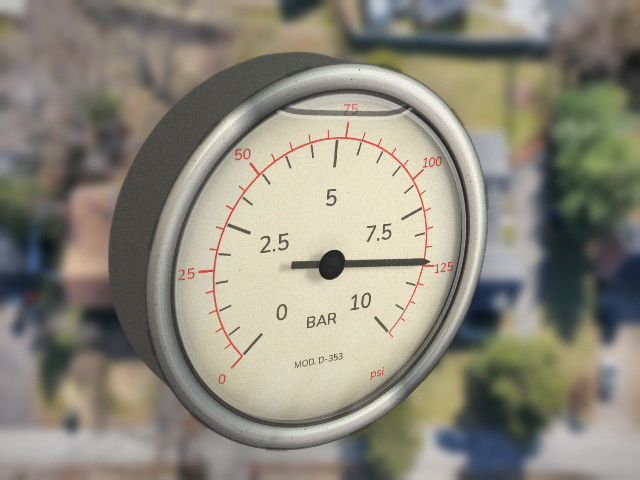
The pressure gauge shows 8.5 bar
